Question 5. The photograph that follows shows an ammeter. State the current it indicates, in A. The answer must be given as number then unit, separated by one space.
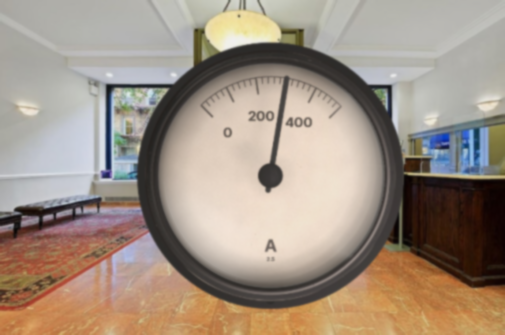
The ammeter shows 300 A
